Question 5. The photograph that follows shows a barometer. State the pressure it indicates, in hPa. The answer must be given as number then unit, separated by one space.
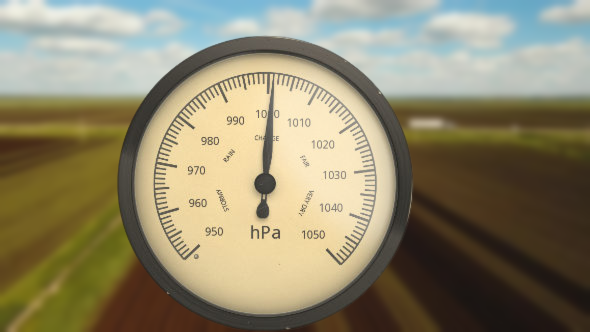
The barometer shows 1001 hPa
